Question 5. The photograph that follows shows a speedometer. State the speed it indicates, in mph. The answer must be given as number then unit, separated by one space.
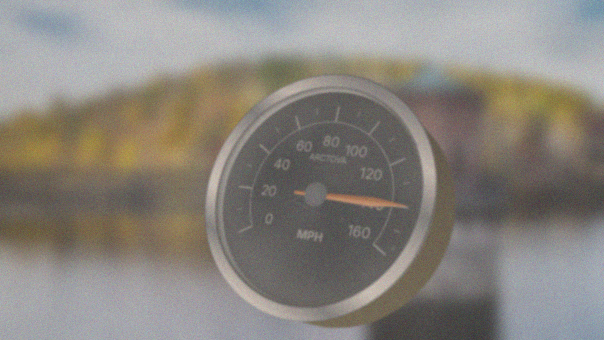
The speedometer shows 140 mph
